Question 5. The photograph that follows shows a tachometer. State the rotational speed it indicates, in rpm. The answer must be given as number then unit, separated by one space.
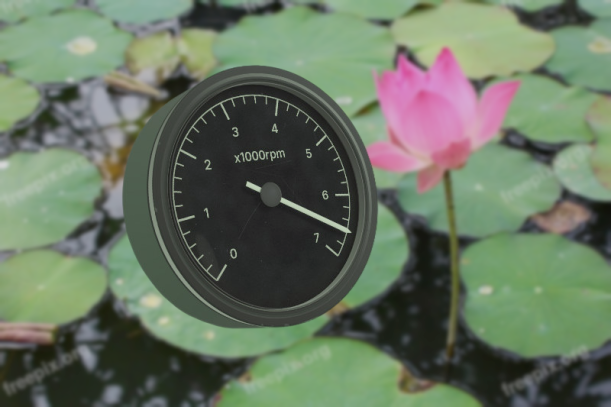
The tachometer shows 6600 rpm
